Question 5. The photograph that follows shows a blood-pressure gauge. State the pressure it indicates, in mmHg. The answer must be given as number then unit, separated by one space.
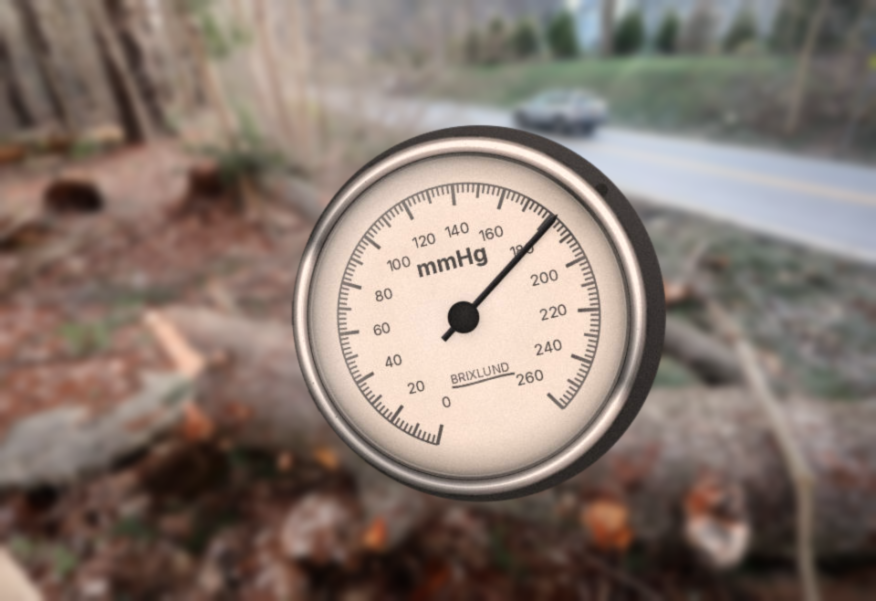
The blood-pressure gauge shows 182 mmHg
